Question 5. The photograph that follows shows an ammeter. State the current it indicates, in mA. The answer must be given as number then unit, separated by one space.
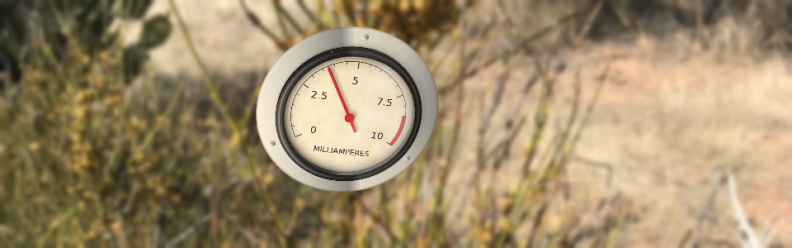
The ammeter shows 3.75 mA
